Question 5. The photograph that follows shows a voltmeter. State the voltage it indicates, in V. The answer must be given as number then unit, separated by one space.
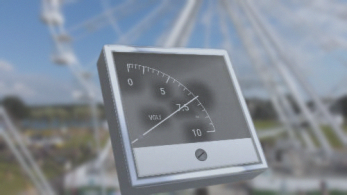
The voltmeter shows 7.5 V
